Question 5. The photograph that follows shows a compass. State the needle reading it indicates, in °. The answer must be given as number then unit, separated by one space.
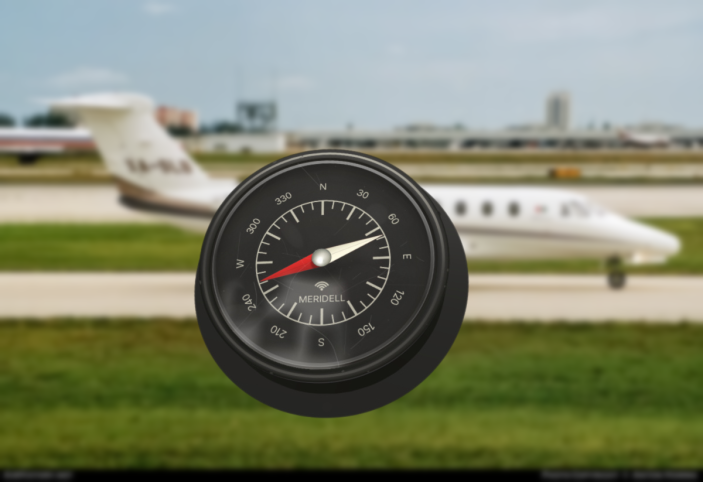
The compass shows 250 °
